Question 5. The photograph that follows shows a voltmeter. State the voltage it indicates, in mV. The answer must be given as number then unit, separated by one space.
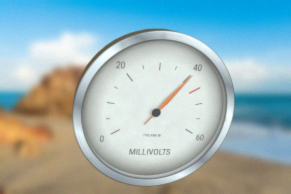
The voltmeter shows 40 mV
